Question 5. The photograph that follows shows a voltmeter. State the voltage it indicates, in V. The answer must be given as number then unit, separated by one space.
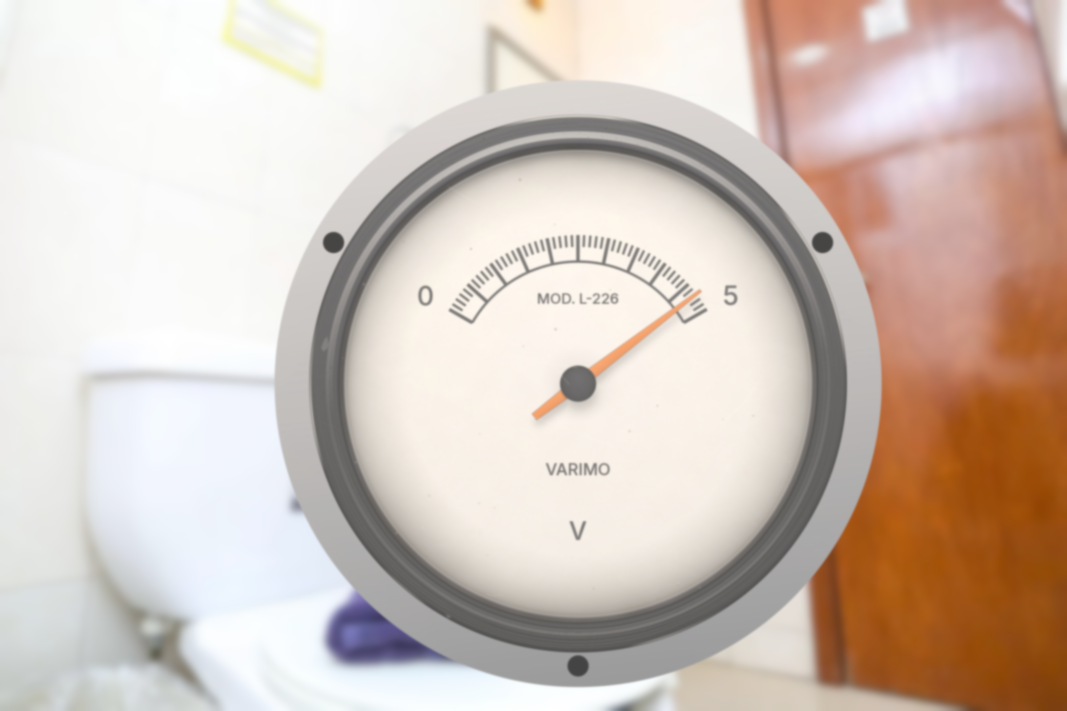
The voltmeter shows 4.7 V
